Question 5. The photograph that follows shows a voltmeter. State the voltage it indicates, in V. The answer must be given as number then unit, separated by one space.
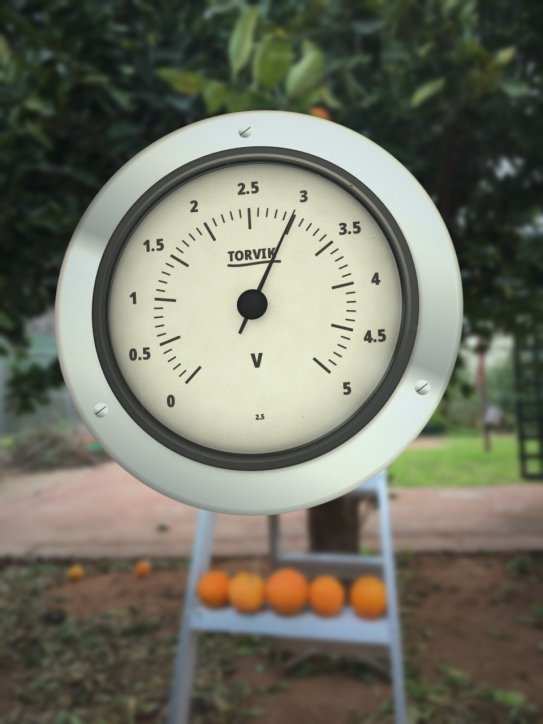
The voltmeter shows 3 V
